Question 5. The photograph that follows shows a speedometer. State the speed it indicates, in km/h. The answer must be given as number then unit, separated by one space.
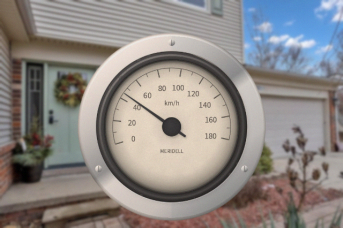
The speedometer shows 45 km/h
